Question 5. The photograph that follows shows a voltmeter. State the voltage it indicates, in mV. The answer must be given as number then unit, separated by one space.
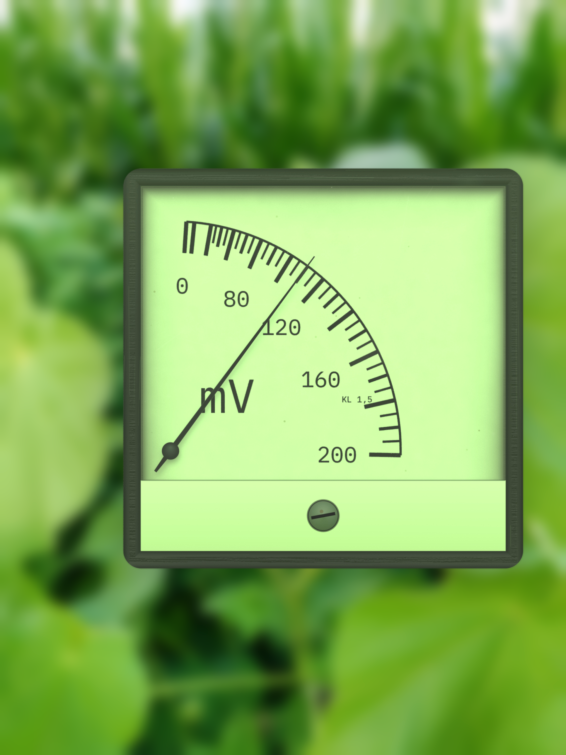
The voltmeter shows 110 mV
